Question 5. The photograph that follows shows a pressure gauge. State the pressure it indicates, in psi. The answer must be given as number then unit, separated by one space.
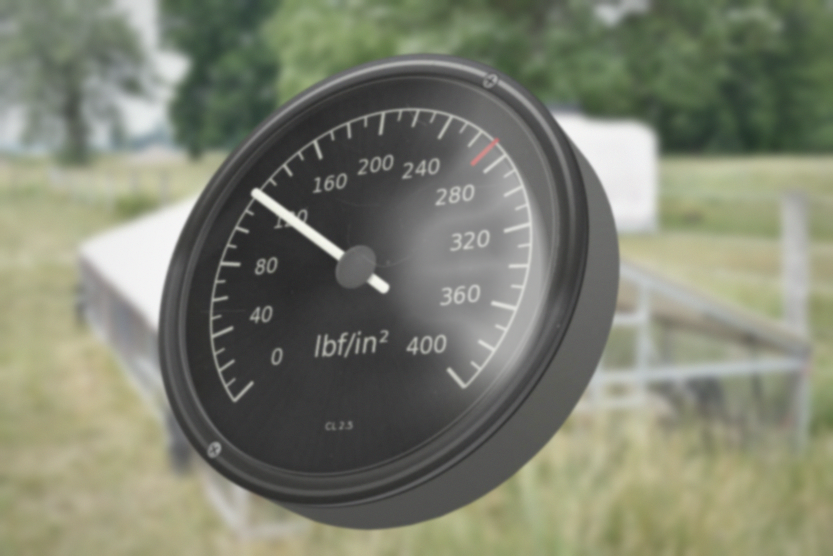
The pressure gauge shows 120 psi
